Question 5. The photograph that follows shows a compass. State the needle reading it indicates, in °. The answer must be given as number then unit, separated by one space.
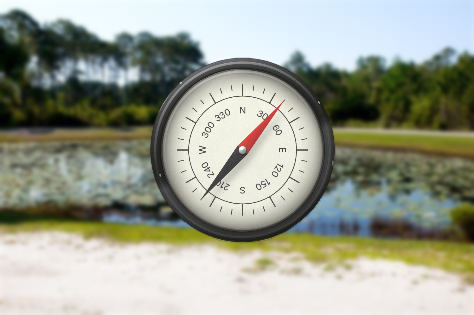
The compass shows 40 °
